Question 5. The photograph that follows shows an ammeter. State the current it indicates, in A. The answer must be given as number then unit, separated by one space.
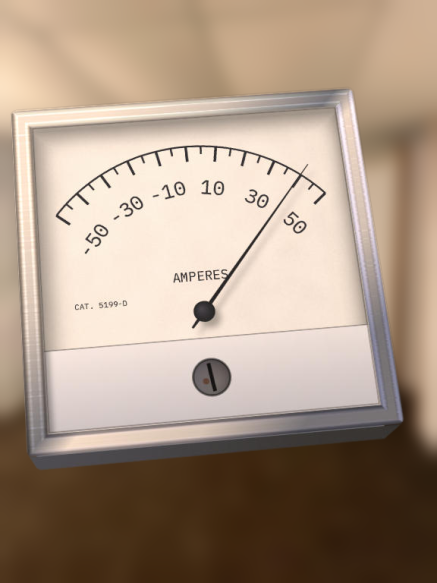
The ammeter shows 40 A
